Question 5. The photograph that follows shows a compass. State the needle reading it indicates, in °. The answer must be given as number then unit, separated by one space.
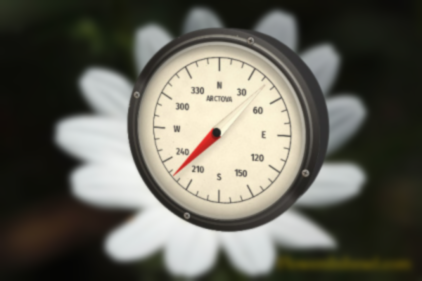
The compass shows 225 °
